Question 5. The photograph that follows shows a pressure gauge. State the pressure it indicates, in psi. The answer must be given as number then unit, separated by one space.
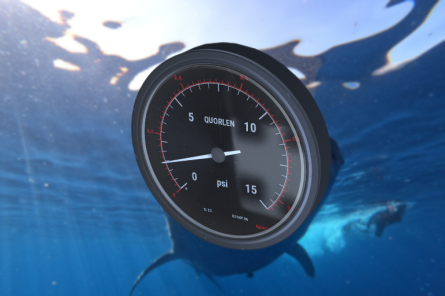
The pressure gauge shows 1.5 psi
